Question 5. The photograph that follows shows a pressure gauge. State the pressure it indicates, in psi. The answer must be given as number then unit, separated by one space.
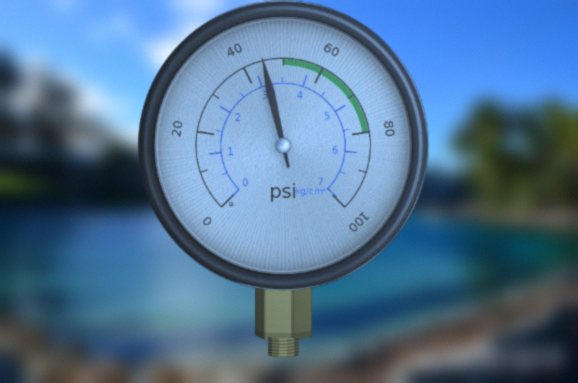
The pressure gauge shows 45 psi
